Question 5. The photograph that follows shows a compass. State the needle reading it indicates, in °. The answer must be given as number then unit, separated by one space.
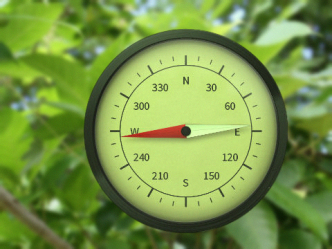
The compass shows 265 °
